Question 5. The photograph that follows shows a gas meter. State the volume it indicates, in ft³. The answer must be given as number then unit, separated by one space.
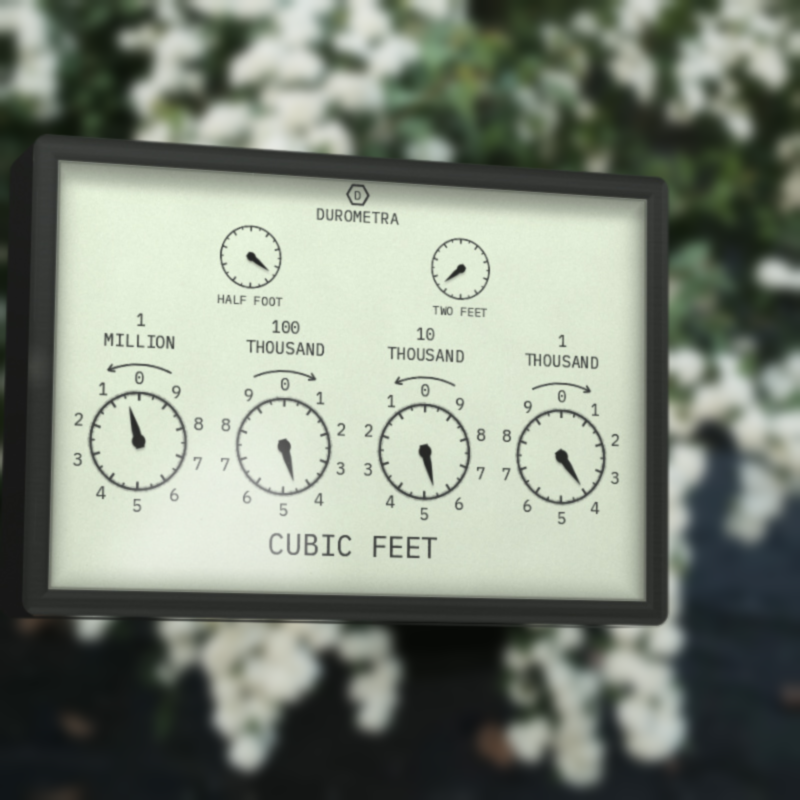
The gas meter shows 45400 ft³
